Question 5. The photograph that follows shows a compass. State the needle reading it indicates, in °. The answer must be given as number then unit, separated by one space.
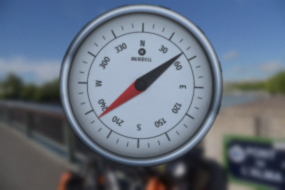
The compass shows 230 °
